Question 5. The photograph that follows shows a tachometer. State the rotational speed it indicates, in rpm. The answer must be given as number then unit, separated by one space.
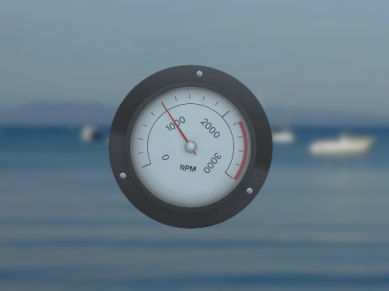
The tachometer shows 1000 rpm
